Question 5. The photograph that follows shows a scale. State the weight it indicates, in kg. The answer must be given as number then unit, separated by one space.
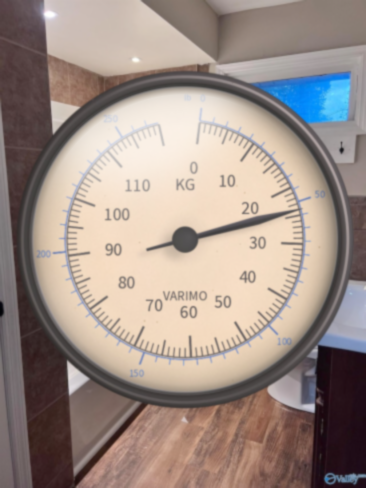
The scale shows 24 kg
